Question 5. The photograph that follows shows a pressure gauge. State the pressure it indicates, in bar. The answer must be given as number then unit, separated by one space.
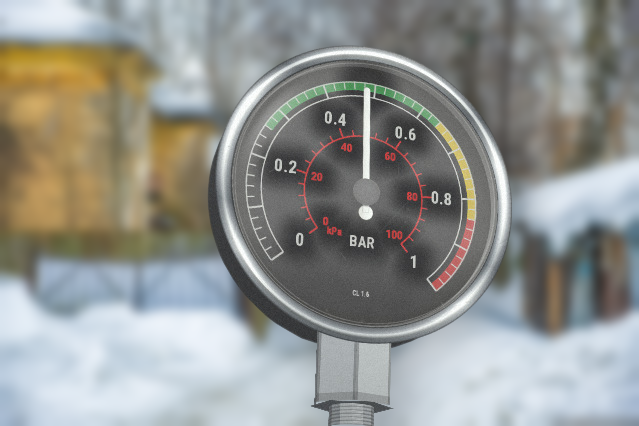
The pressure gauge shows 0.48 bar
